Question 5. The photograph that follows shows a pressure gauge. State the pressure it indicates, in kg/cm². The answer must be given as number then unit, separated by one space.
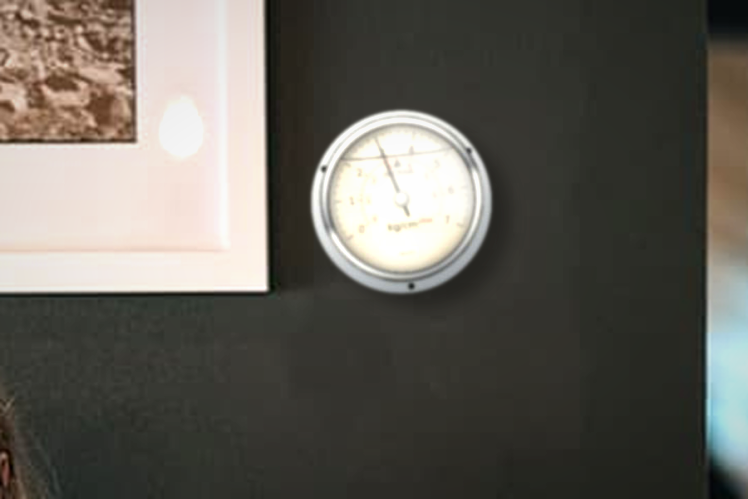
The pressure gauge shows 3 kg/cm²
